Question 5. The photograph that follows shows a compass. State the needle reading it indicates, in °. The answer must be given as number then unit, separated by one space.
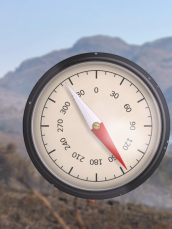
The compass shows 145 °
